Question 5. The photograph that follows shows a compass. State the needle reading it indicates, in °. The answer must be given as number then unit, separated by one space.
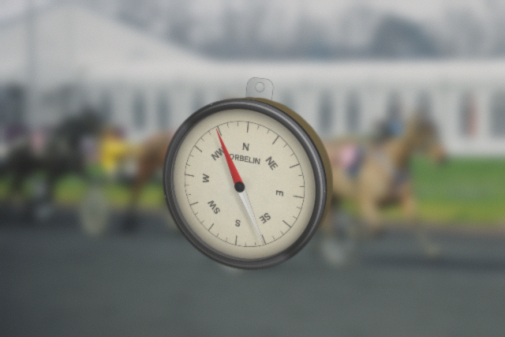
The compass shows 330 °
